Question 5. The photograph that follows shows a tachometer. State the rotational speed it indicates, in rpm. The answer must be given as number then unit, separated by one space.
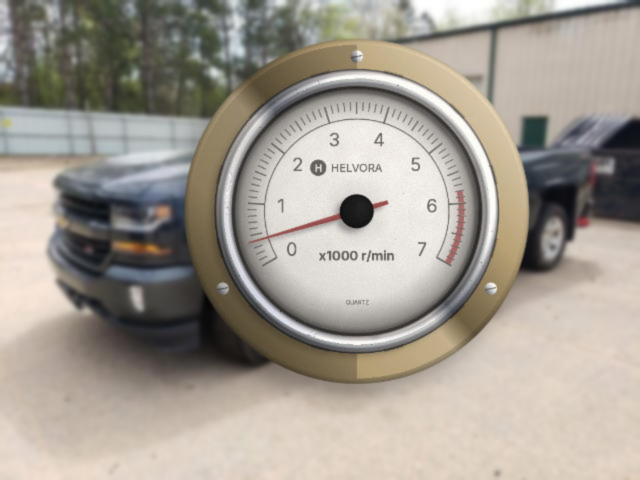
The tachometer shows 400 rpm
